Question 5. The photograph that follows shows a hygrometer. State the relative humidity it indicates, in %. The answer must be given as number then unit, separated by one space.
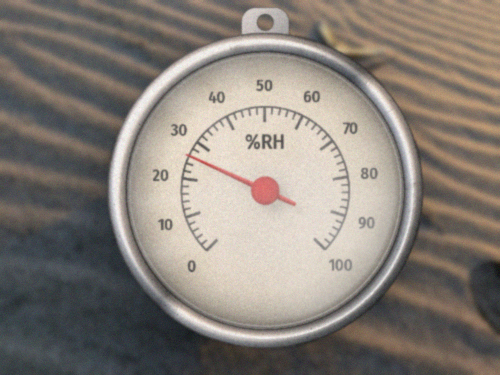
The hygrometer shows 26 %
